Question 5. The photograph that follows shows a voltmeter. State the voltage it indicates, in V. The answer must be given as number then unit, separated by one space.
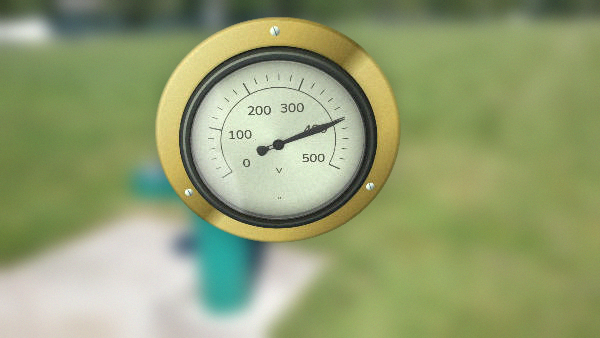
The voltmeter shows 400 V
